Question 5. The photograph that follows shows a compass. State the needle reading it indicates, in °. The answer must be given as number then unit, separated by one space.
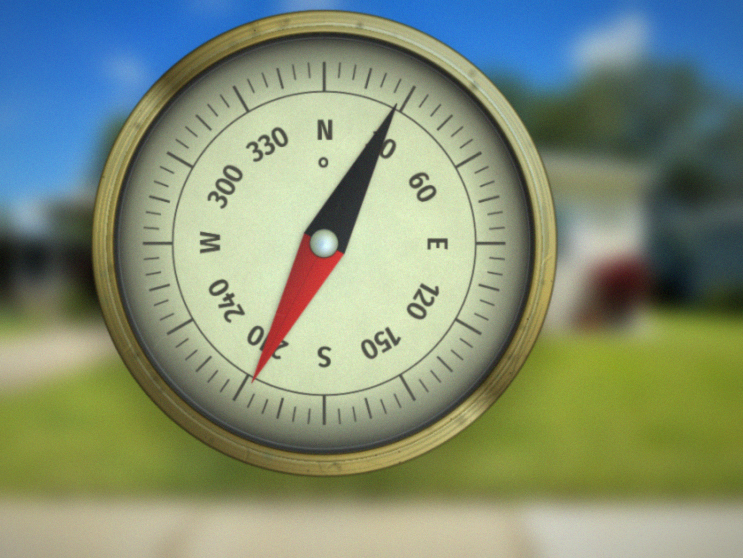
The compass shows 207.5 °
